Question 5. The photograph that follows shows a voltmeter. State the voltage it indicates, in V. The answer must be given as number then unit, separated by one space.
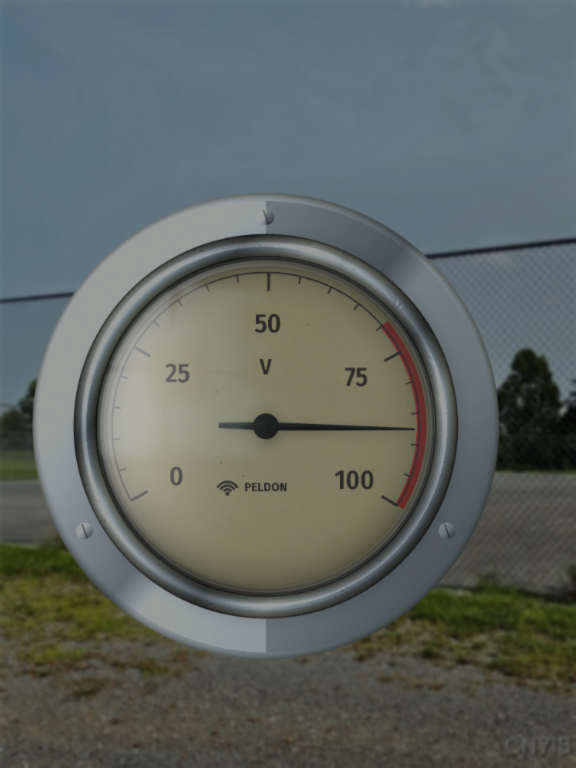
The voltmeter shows 87.5 V
